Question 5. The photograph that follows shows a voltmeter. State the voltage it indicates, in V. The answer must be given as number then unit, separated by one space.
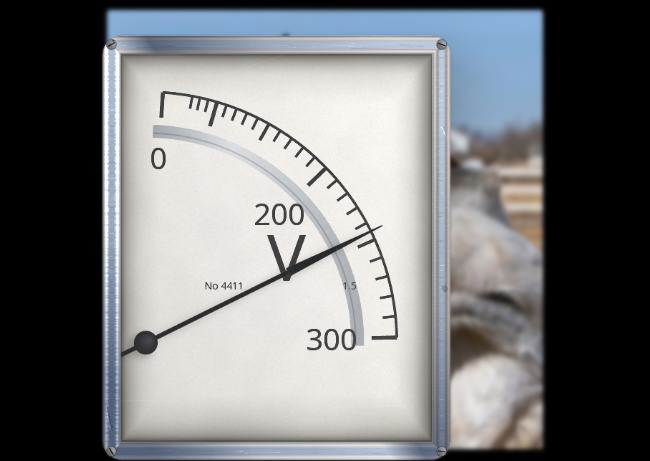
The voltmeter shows 245 V
